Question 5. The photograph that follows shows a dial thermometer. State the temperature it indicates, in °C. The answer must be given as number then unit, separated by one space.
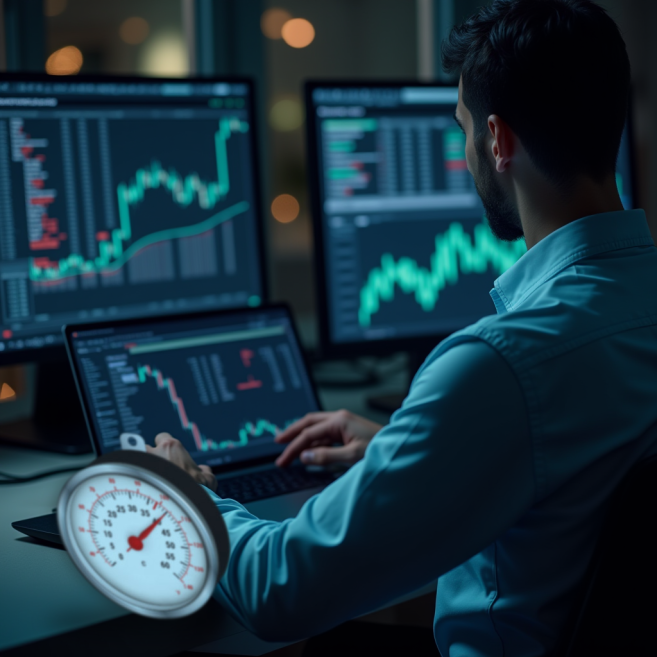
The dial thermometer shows 40 °C
